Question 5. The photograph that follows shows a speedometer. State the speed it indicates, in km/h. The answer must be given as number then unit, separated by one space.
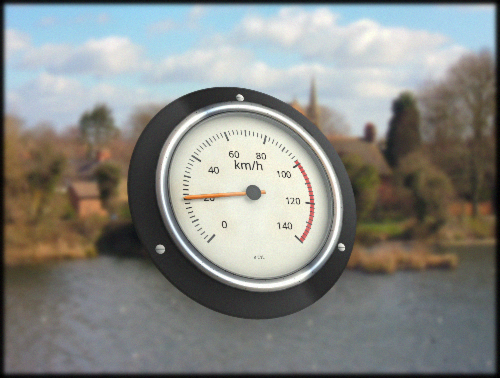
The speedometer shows 20 km/h
